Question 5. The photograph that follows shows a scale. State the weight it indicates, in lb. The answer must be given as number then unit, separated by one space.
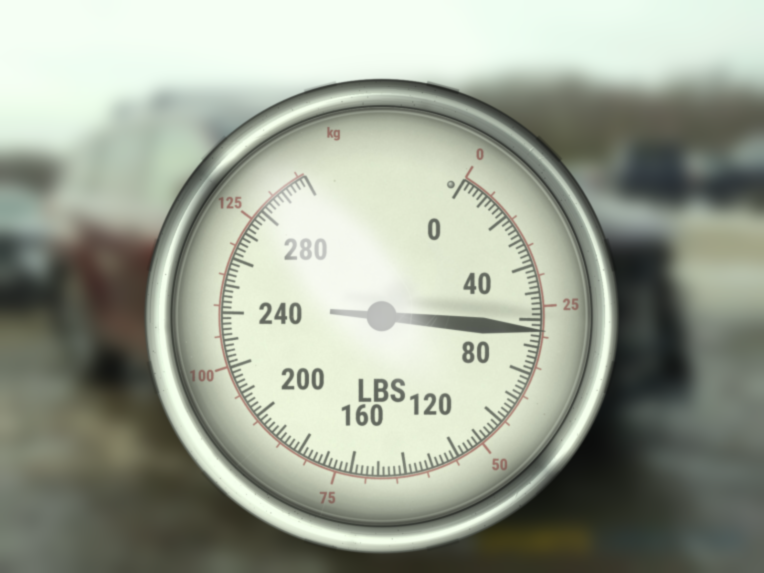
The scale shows 64 lb
